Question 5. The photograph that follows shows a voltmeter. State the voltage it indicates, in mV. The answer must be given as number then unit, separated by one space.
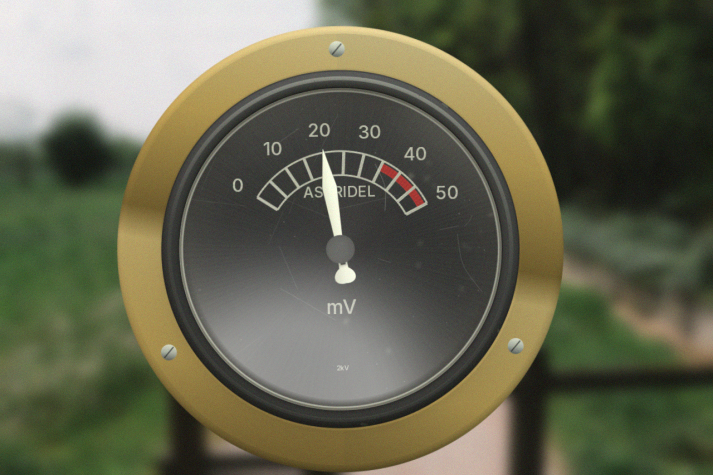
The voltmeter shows 20 mV
